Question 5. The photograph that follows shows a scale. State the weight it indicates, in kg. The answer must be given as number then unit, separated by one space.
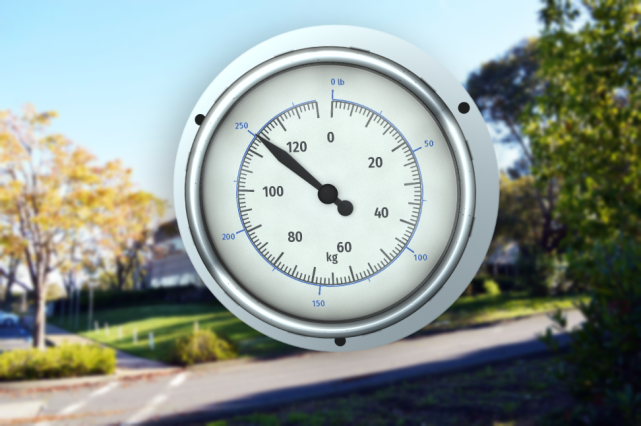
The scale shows 114 kg
